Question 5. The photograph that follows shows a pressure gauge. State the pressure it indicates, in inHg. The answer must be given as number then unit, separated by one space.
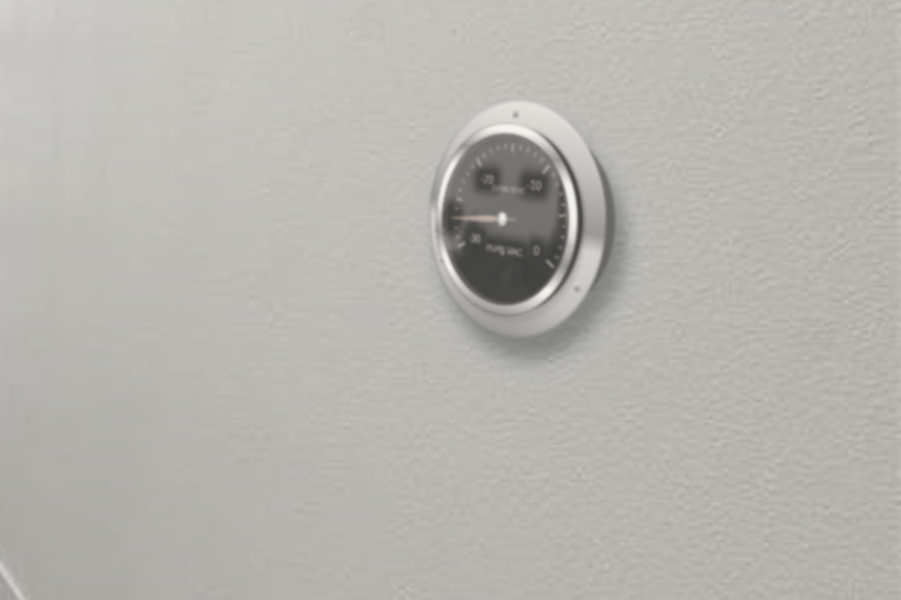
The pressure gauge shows -27 inHg
